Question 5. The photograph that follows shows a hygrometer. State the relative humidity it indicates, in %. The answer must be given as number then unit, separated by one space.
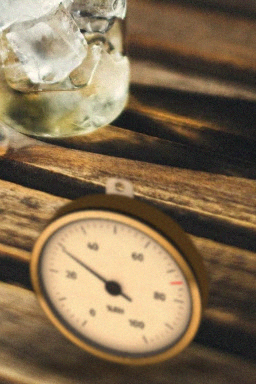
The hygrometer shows 30 %
